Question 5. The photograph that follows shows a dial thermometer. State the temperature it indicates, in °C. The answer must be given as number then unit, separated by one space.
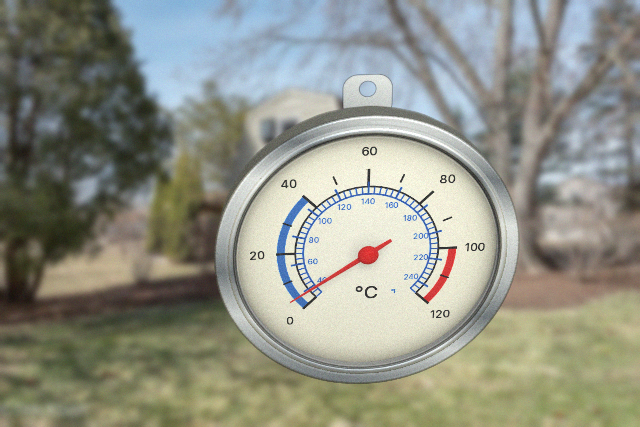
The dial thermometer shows 5 °C
